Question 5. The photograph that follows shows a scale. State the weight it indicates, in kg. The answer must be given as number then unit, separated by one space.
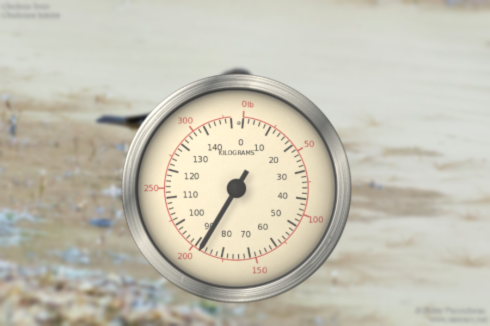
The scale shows 88 kg
